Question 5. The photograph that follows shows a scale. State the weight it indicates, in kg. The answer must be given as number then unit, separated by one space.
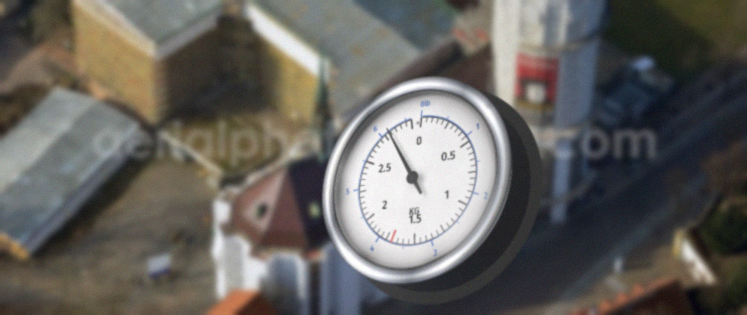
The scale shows 2.8 kg
